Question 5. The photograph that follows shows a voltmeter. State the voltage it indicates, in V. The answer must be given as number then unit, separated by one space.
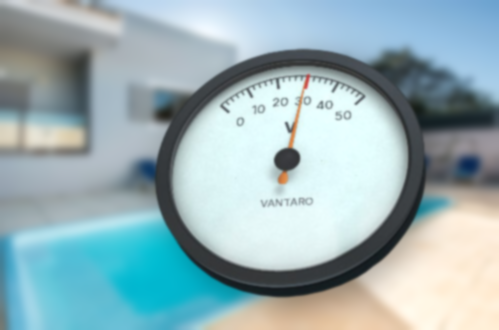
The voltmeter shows 30 V
